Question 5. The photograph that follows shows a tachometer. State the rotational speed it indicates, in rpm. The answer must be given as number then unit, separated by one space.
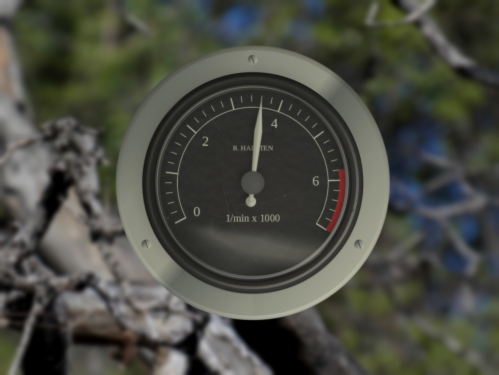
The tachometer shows 3600 rpm
